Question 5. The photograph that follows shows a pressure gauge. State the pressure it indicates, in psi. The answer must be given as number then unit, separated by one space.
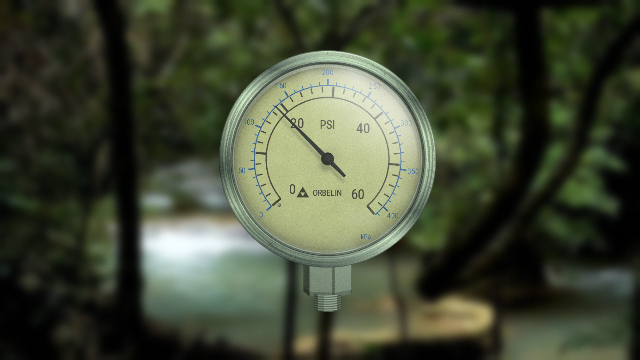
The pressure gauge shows 19 psi
